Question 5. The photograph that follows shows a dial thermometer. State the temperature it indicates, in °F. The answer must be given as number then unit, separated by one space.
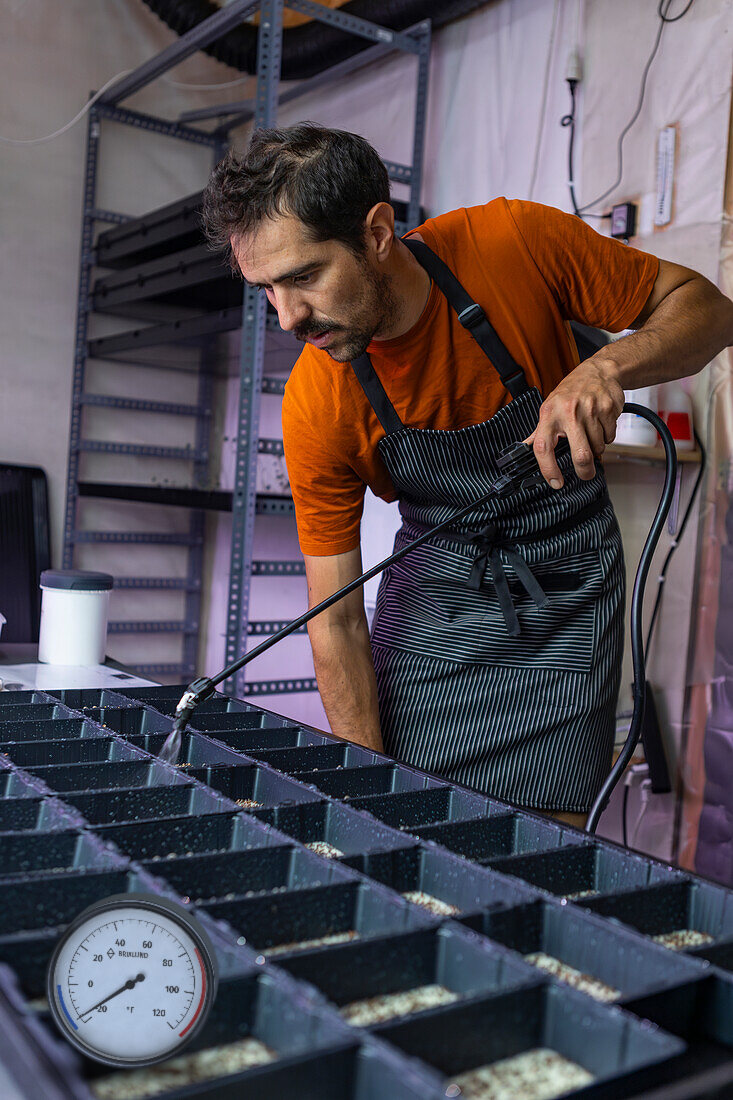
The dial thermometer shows -16 °F
